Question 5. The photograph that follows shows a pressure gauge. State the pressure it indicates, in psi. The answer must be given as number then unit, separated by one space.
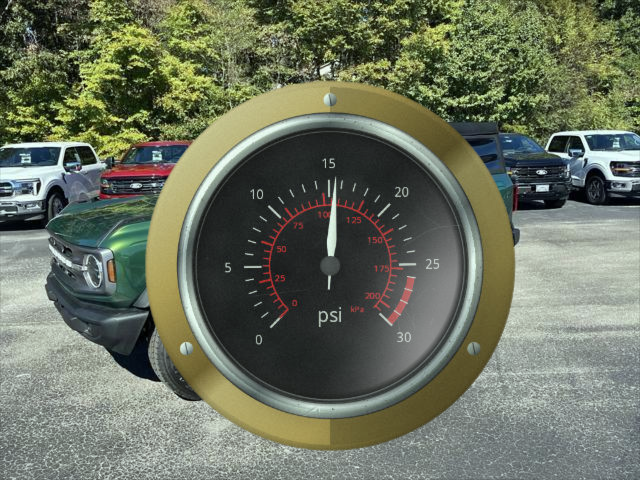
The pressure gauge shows 15.5 psi
